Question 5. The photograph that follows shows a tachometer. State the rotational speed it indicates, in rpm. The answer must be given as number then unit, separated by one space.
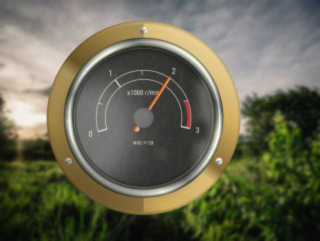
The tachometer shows 2000 rpm
